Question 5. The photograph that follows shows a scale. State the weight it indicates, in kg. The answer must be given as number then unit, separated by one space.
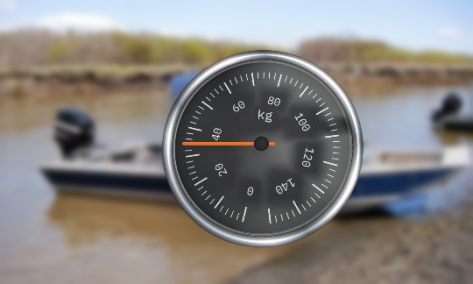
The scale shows 34 kg
